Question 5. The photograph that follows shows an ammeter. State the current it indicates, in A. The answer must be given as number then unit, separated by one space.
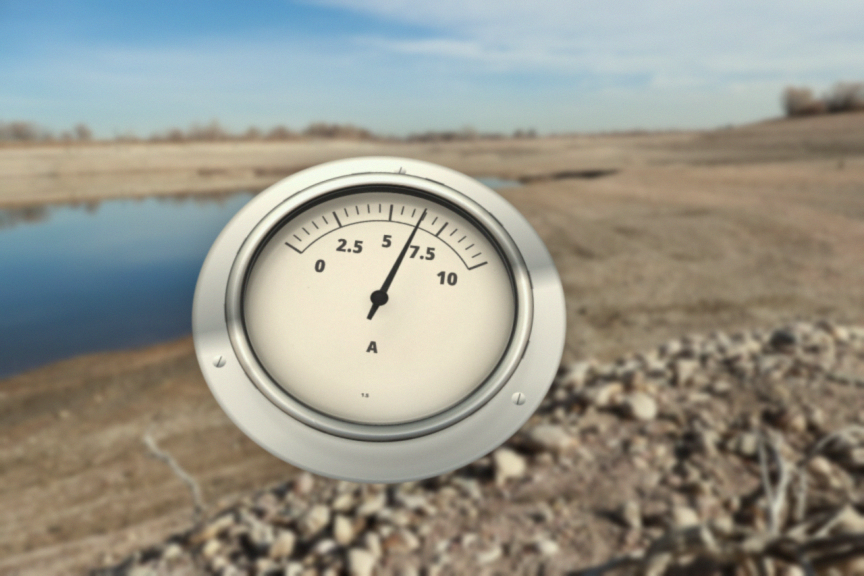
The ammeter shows 6.5 A
